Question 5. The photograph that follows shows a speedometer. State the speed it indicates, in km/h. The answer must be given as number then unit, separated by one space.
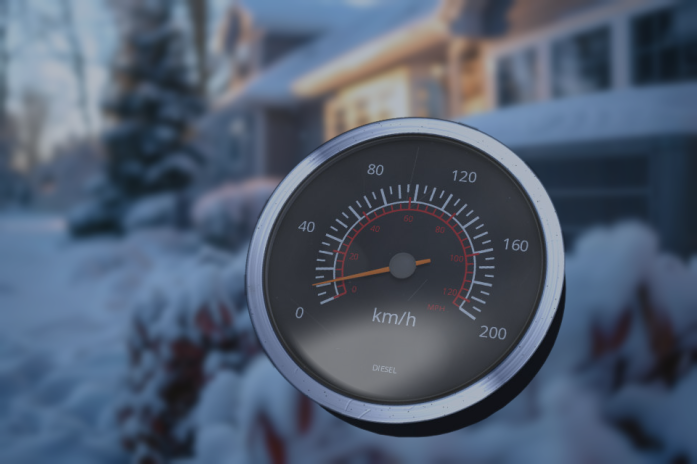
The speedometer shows 10 km/h
